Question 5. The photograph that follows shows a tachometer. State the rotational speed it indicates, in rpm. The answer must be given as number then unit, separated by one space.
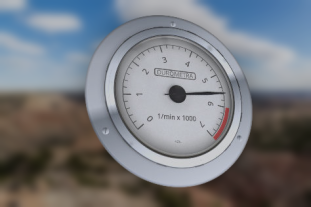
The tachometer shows 5600 rpm
